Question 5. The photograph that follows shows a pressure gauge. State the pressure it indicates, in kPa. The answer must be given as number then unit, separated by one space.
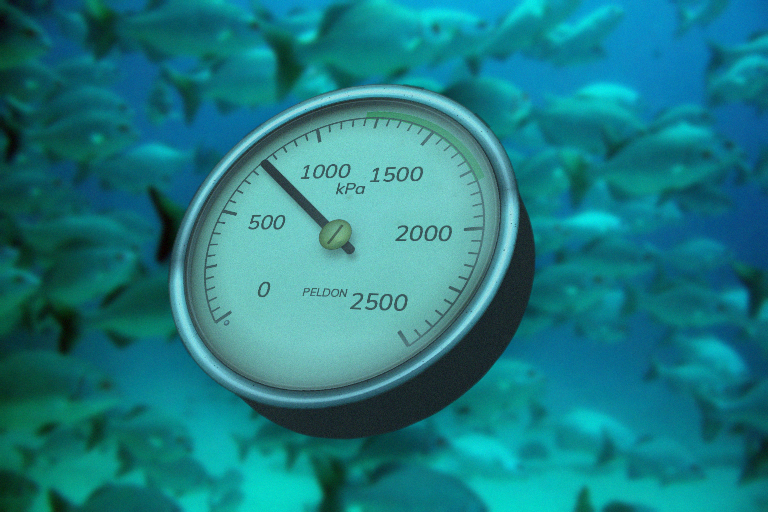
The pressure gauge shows 750 kPa
